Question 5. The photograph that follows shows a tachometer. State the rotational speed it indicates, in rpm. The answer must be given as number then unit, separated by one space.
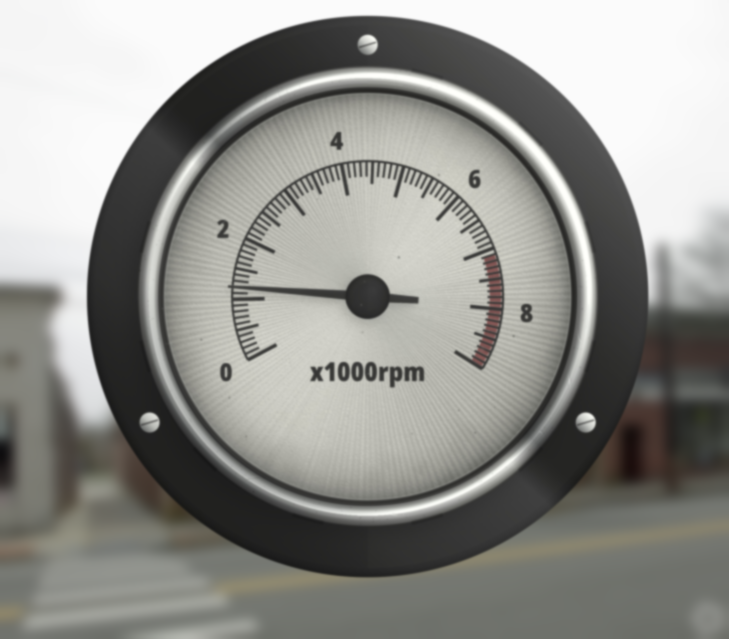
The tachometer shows 1200 rpm
